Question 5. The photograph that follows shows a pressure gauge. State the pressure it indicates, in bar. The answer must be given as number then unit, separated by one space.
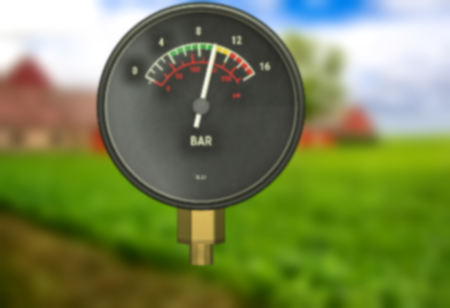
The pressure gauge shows 10 bar
